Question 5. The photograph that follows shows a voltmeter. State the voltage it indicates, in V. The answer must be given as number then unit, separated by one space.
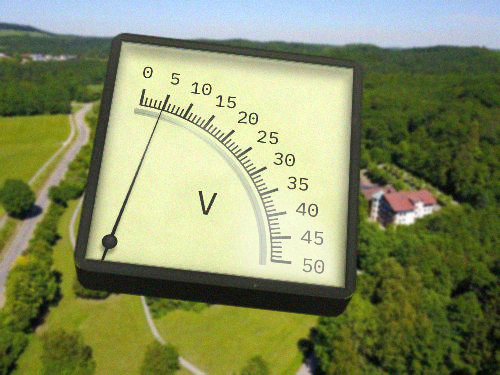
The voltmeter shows 5 V
